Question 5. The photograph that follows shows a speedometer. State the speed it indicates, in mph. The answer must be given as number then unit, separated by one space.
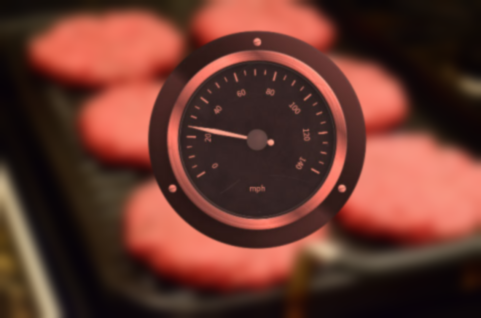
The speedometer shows 25 mph
